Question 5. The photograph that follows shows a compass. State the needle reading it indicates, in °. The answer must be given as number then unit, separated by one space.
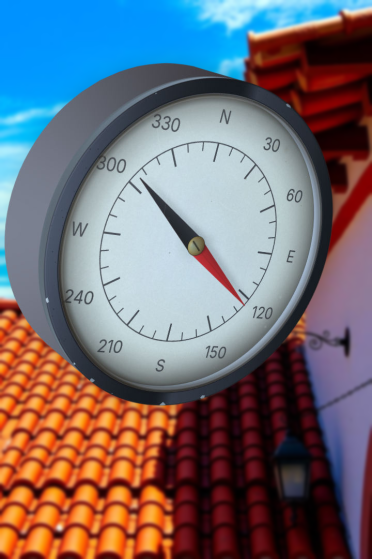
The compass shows 125 °
